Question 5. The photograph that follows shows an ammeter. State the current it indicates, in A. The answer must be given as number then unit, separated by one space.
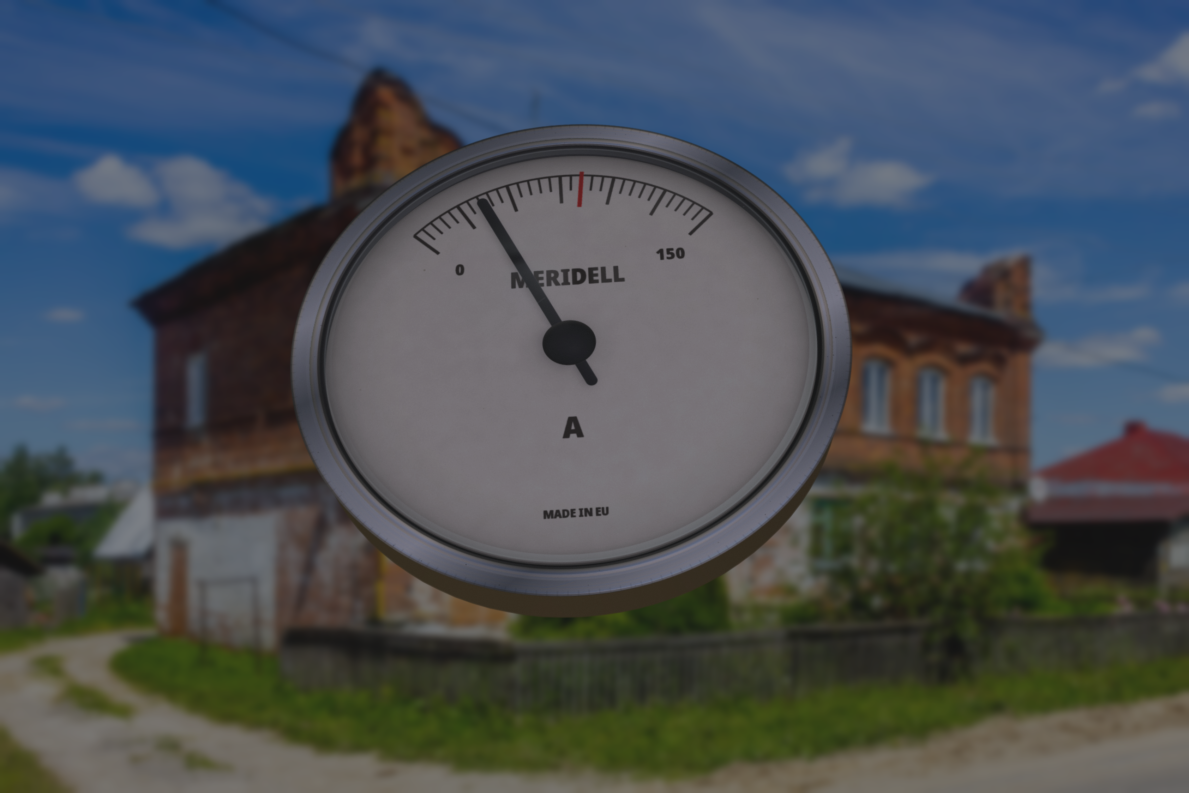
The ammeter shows 35 A
